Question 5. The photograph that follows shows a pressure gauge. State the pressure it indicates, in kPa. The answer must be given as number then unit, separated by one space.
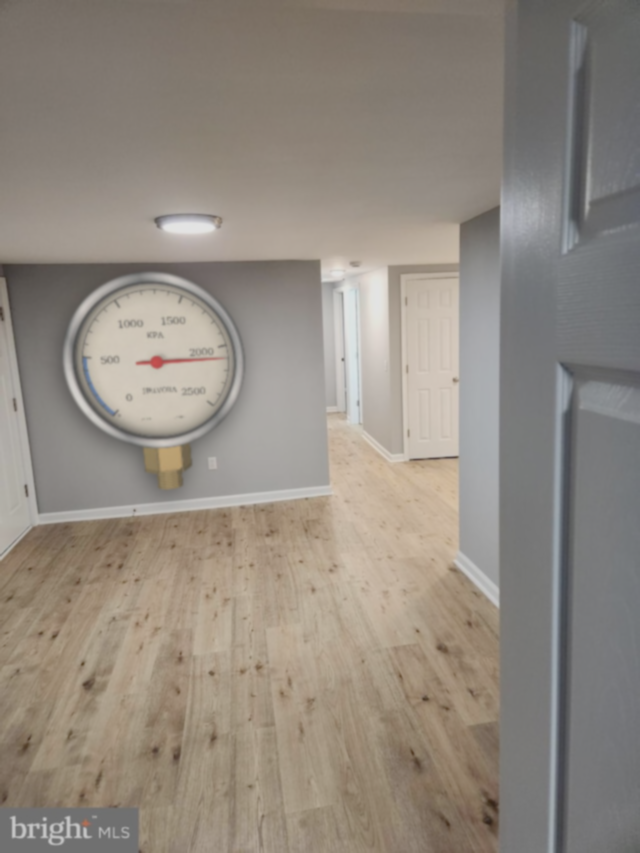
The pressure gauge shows 2100 kPa
